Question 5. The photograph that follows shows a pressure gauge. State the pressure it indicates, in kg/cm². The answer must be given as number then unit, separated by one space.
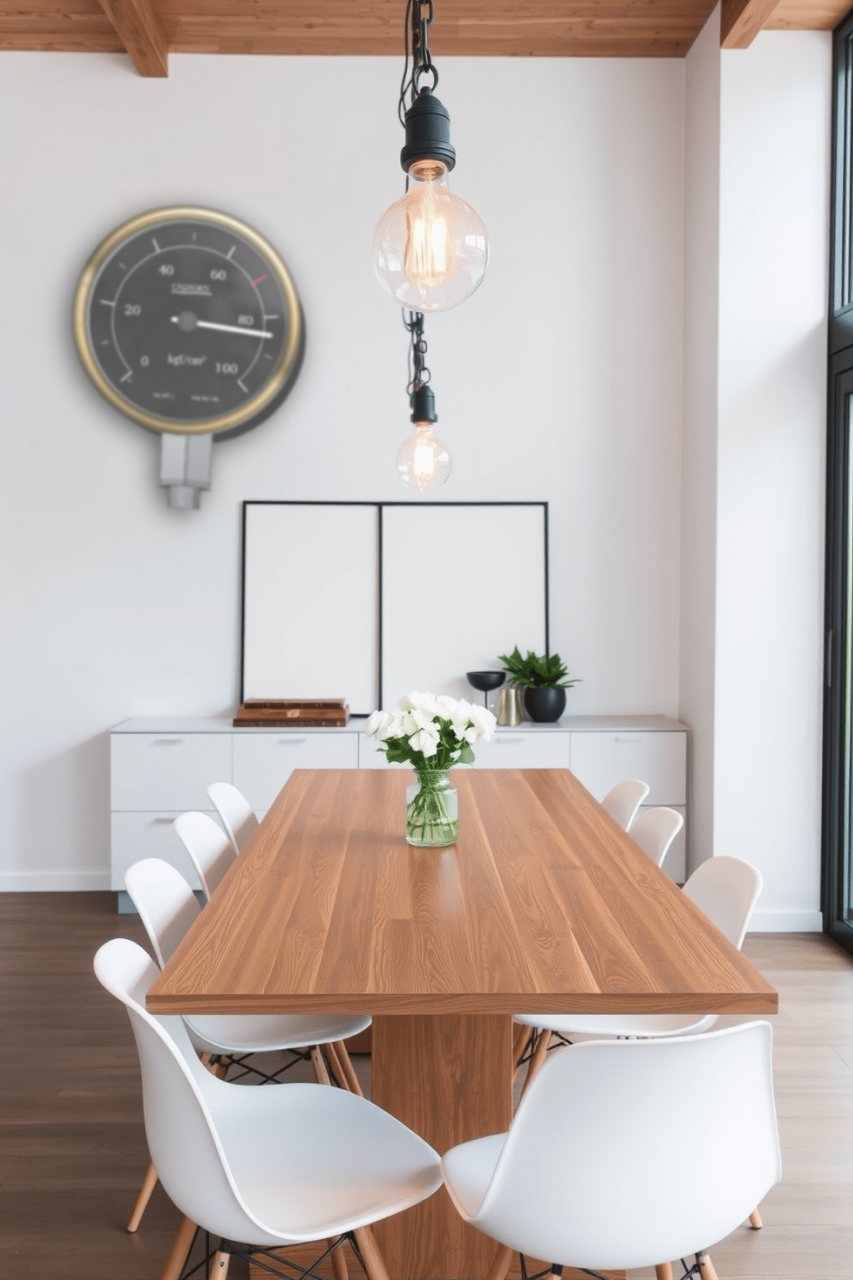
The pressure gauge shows 85 kg/cm²
